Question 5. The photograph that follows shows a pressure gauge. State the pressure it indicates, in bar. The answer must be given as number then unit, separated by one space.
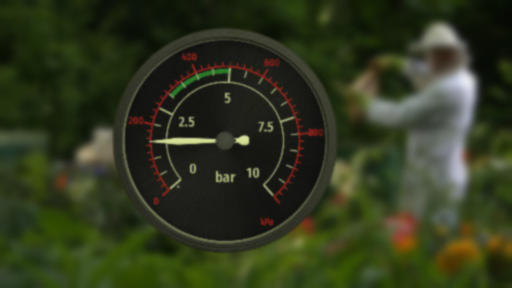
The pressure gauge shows 1.5 bar
